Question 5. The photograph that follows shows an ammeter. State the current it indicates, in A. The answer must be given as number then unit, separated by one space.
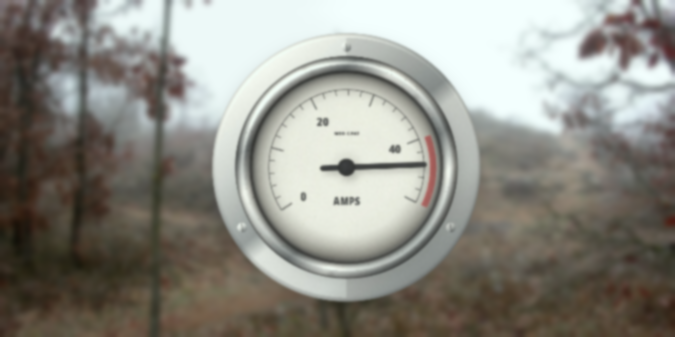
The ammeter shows 44 A
